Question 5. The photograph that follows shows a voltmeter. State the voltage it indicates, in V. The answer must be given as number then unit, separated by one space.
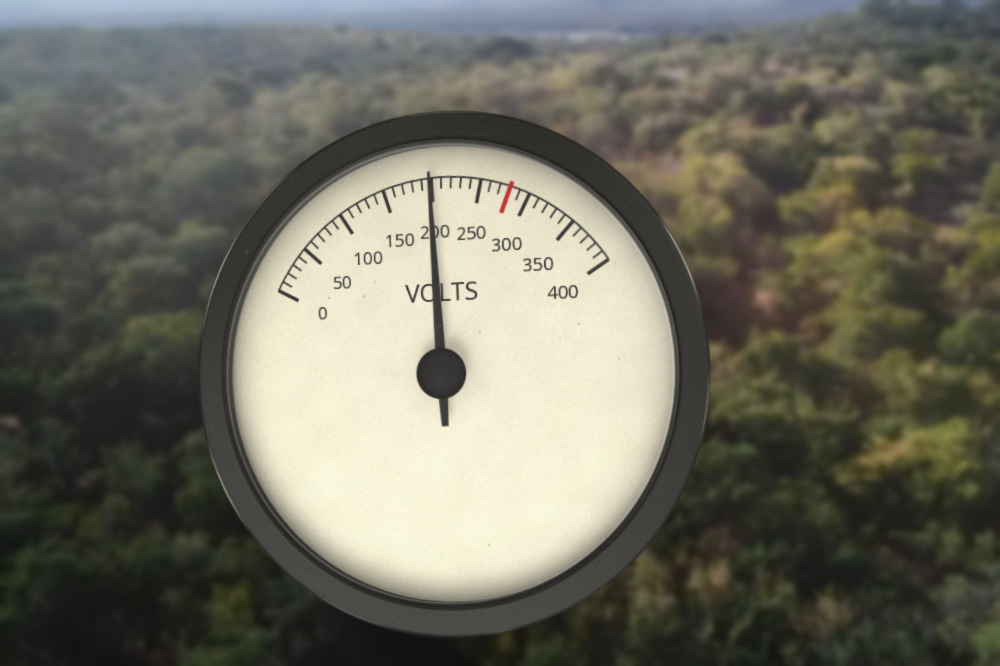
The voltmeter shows 200 V
